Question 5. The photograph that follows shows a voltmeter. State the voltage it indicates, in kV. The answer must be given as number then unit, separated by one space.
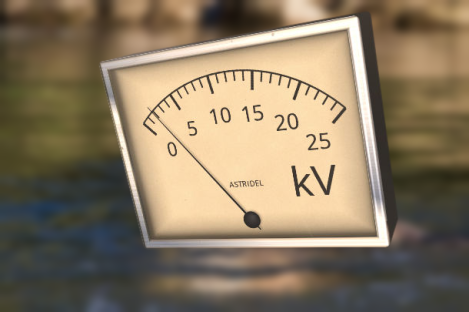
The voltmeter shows 2 kV
